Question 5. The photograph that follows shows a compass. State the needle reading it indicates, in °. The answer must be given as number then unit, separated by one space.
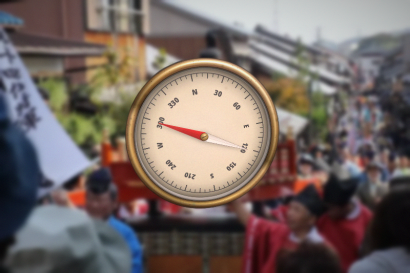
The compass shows 300 °
